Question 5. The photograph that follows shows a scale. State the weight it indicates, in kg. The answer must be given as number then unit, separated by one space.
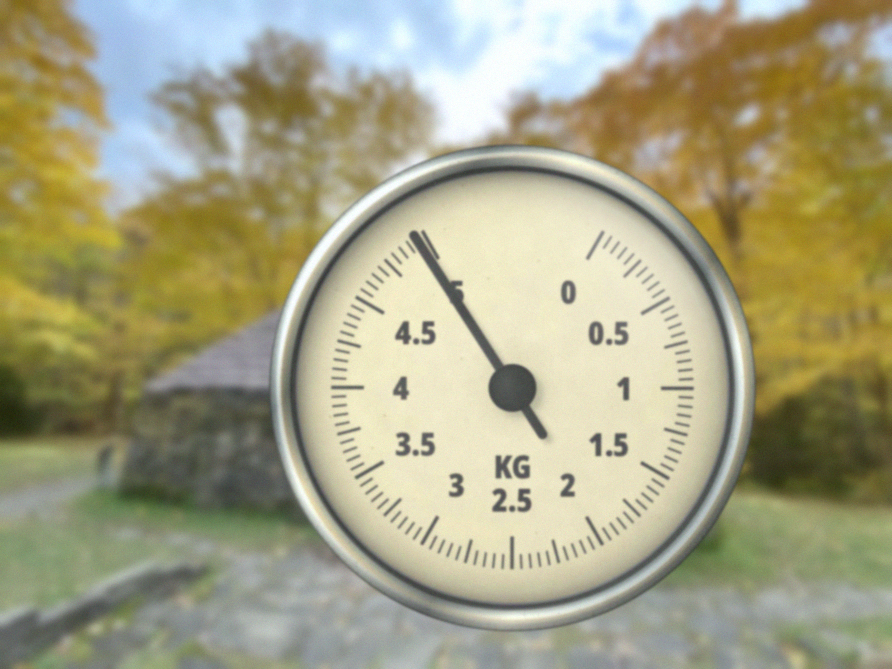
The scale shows 4.95 kg
